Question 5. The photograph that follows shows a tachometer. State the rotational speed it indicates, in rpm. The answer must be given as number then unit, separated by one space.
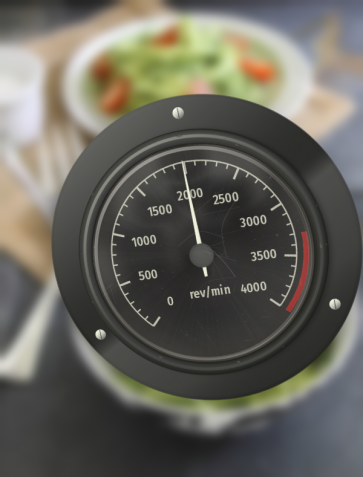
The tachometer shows 2000 rpm
